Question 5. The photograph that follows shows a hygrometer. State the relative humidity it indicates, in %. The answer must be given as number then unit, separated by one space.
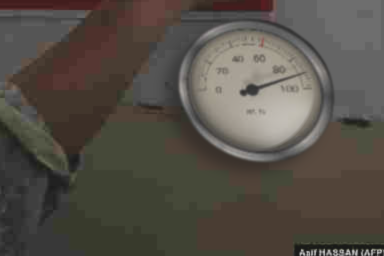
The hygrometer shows 90 %
